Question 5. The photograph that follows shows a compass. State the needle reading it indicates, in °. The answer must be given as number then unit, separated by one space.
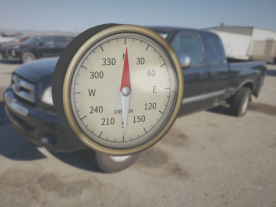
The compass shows 0 °
